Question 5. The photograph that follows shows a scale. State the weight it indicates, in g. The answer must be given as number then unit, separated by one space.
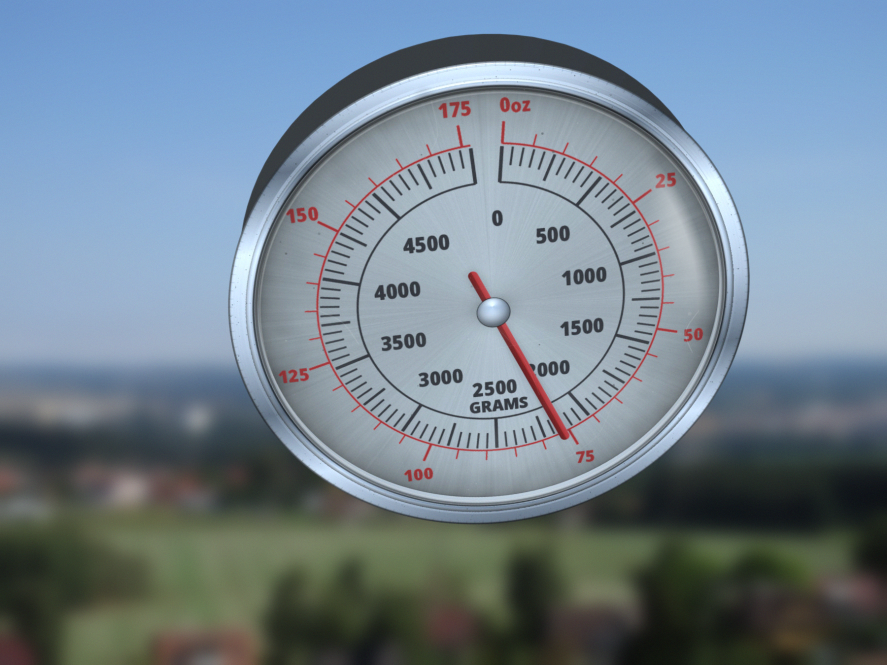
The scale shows 2150 g
